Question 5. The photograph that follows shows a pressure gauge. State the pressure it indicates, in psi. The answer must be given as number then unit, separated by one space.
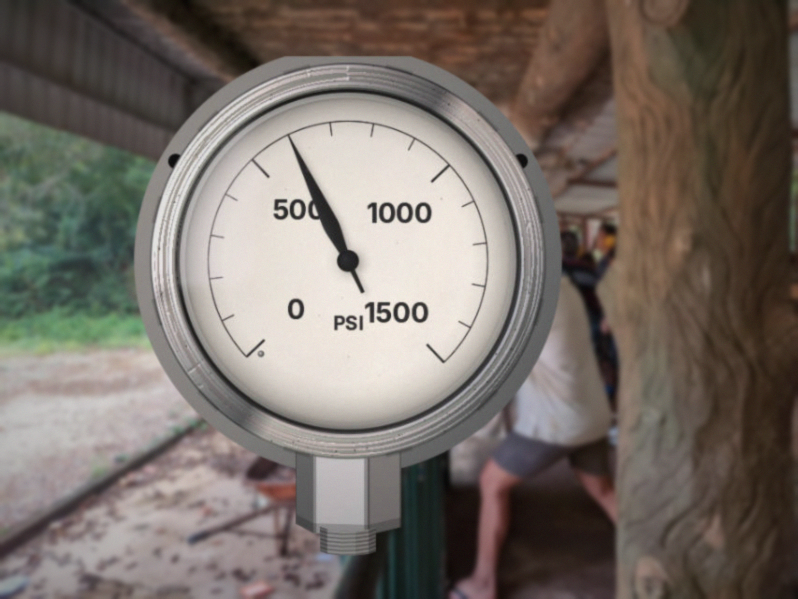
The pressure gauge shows 600 psi
